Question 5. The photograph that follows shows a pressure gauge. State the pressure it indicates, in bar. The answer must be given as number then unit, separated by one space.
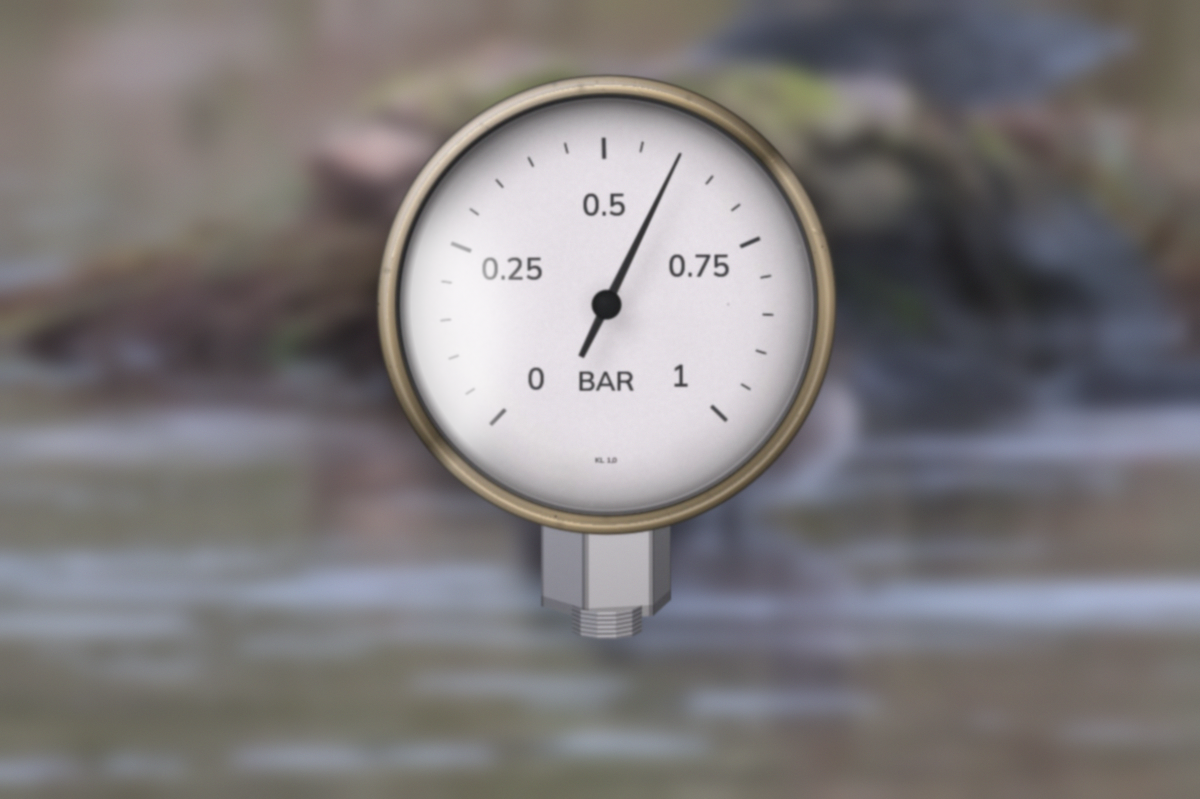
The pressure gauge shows 0.6 bar
